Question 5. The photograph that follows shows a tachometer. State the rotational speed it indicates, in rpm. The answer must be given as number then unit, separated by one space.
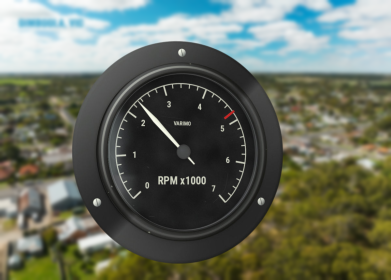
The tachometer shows 2300 rpm
